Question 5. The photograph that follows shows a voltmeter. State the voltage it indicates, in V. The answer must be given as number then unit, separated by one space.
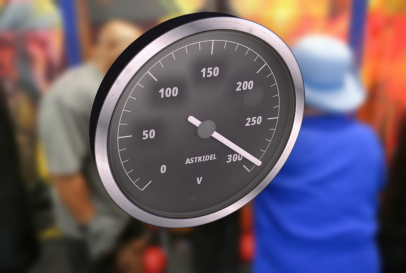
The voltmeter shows 290 V
